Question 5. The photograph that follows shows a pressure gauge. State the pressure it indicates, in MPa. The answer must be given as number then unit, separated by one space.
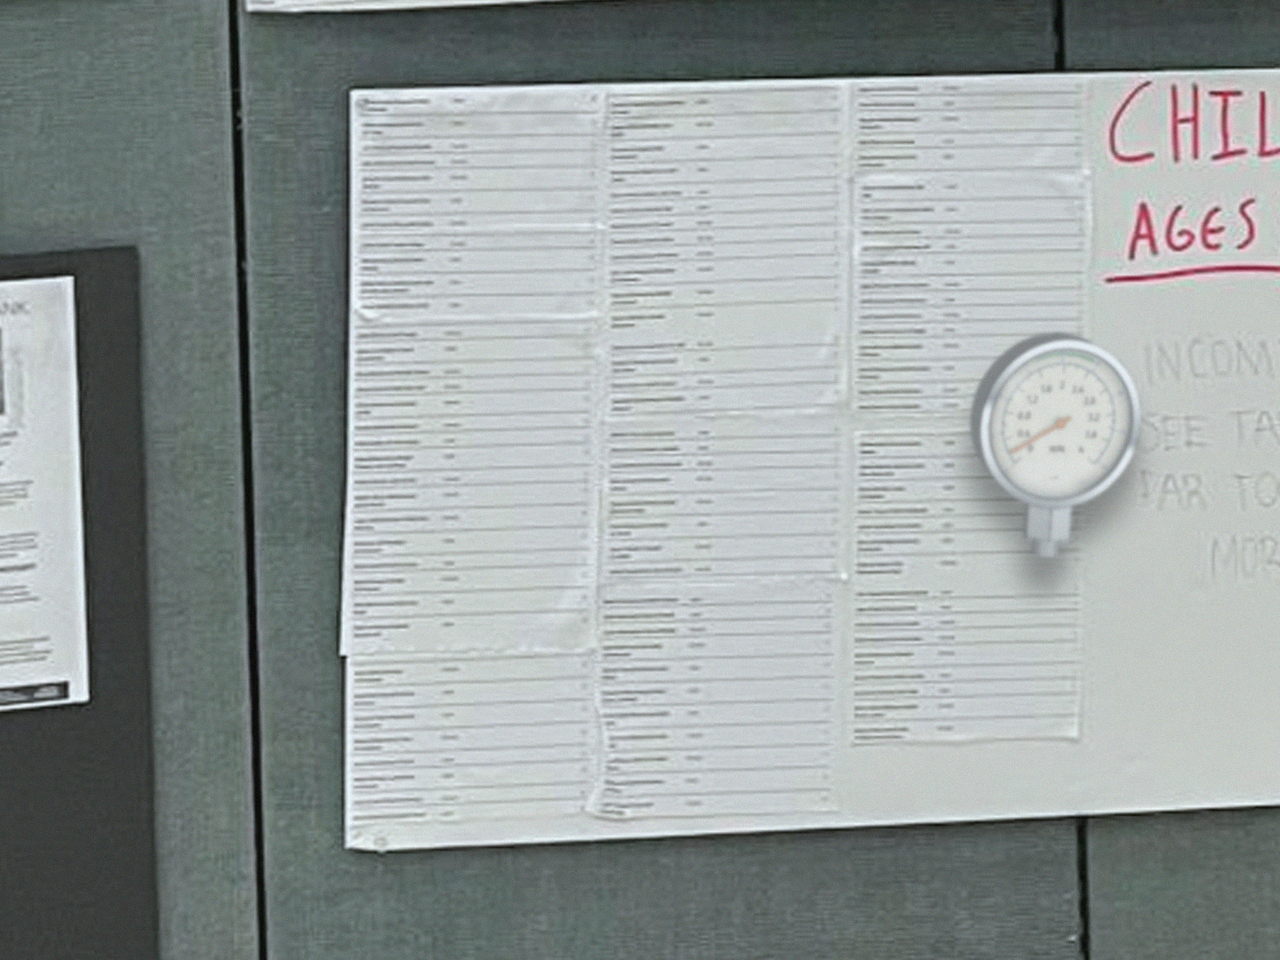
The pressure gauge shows 0.2 MPa
